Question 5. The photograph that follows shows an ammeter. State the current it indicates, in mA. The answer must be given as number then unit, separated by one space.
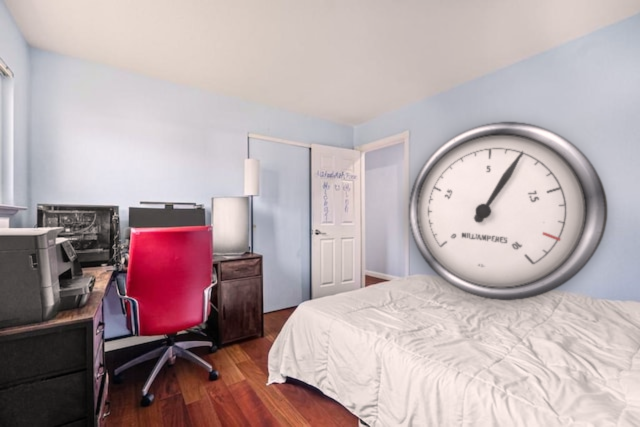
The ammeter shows 6 mA
